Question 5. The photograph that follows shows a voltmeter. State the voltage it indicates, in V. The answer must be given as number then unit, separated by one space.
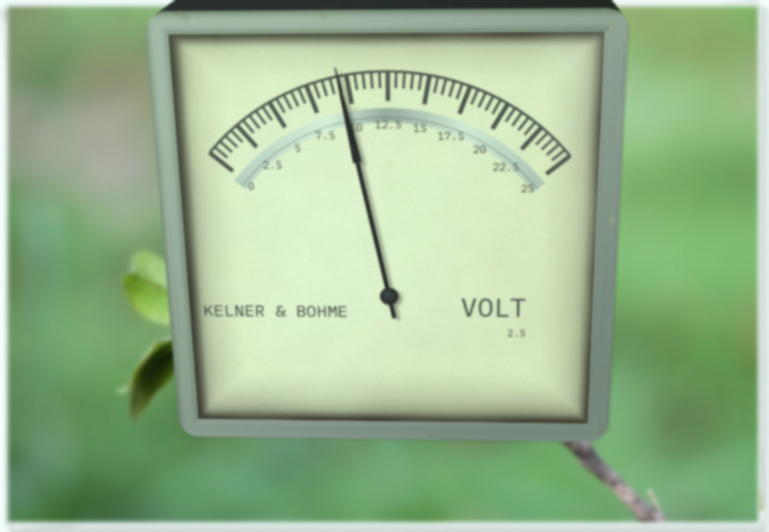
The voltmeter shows 9.5 V
